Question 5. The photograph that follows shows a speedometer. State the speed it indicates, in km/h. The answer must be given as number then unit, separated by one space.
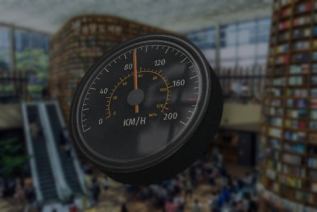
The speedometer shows 90 km/h
